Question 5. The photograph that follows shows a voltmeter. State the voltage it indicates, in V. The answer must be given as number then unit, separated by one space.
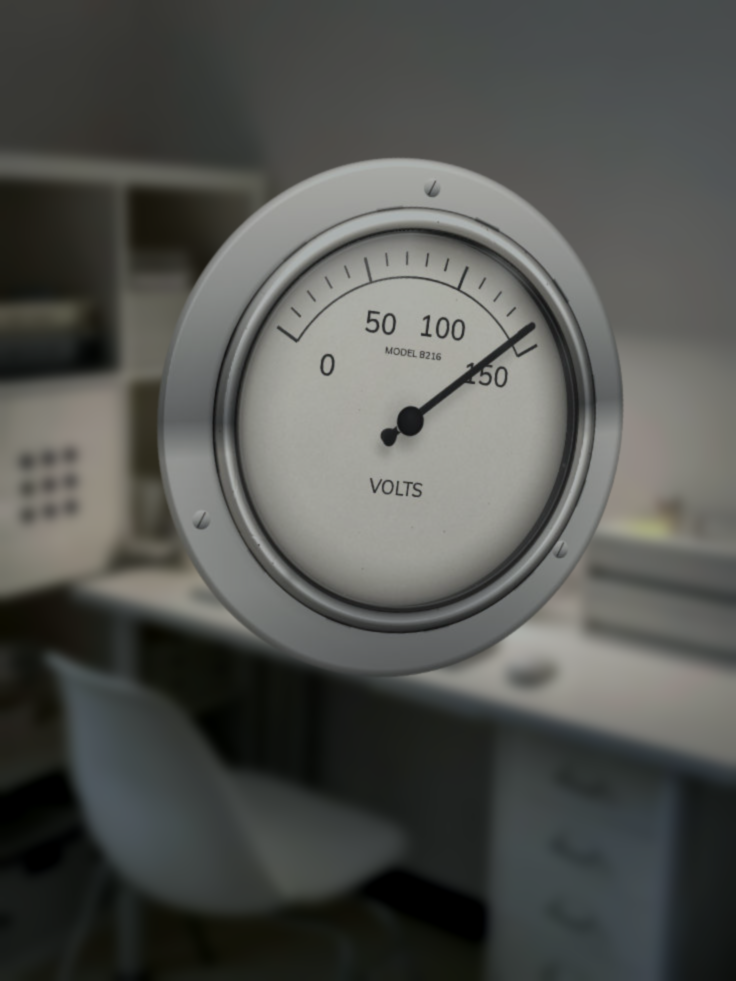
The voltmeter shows 140 V
